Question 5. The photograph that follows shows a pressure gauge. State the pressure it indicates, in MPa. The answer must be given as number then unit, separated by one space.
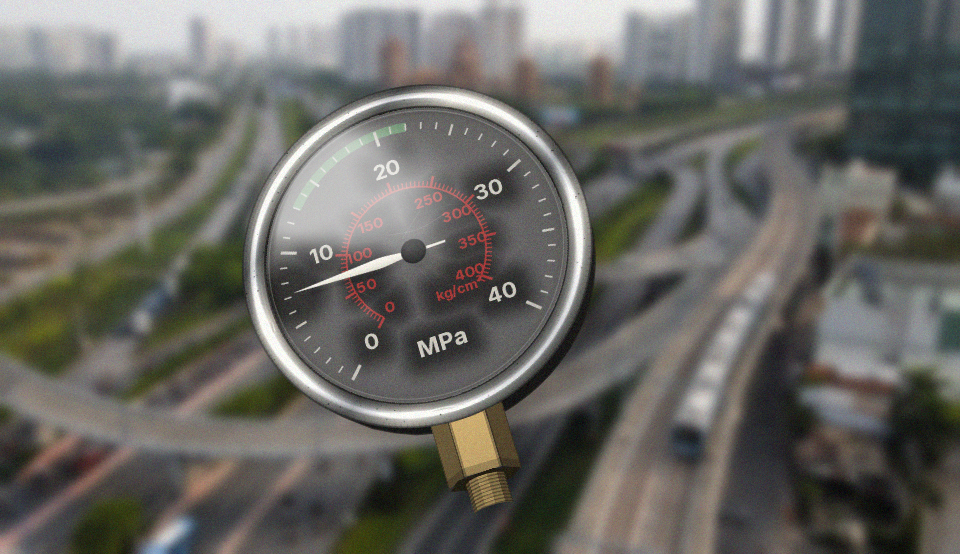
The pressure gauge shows 7 MPa
